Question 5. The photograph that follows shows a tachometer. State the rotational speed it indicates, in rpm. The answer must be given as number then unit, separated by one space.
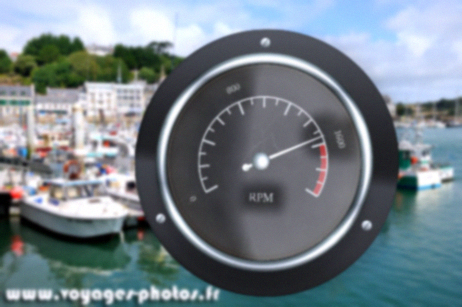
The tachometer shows 1550 rpm
